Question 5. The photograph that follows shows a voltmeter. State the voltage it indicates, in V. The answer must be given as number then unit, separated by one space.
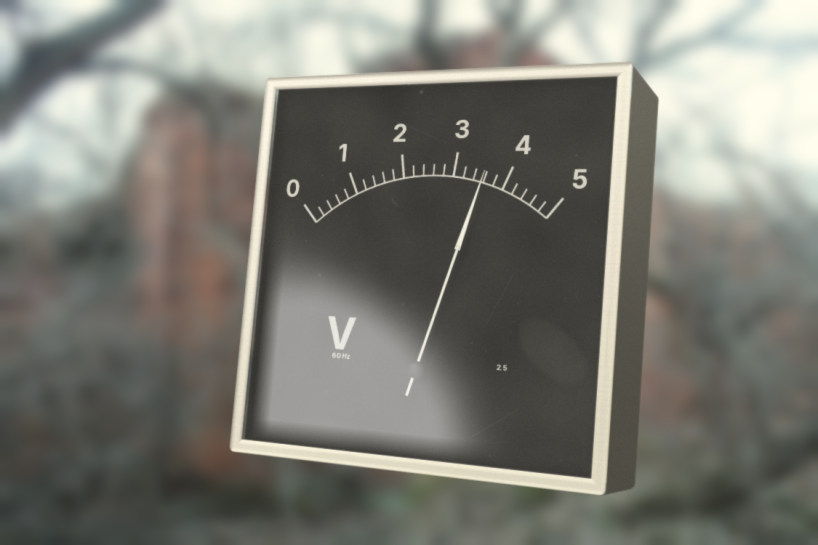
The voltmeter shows 3.6 V
